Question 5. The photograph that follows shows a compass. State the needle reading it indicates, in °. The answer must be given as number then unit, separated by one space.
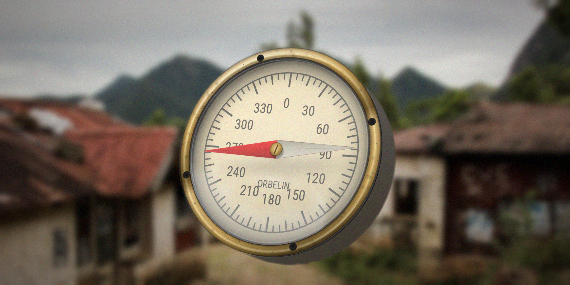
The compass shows 265 °
